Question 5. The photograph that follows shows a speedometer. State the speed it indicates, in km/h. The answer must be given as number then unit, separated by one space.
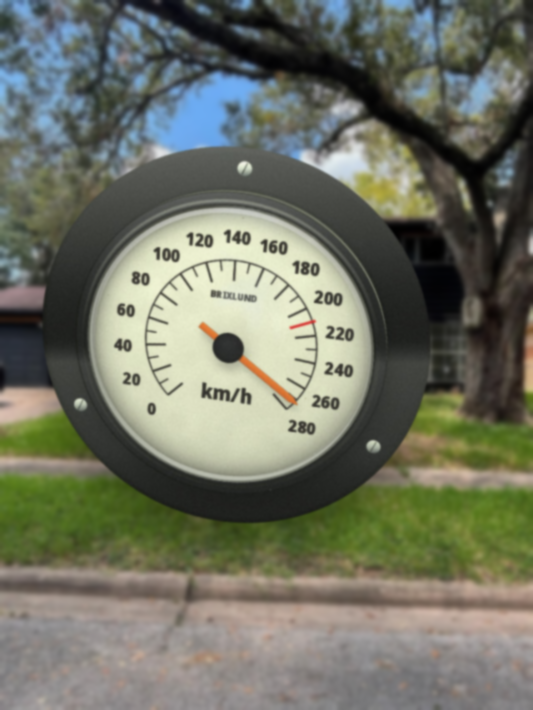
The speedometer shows 270 km/h
